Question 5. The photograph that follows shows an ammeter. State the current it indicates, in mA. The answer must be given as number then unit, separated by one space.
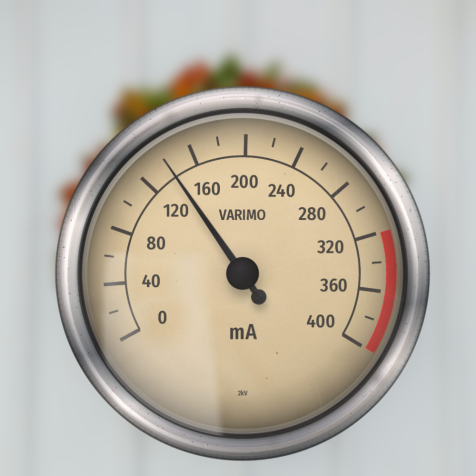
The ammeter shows 140 mA
